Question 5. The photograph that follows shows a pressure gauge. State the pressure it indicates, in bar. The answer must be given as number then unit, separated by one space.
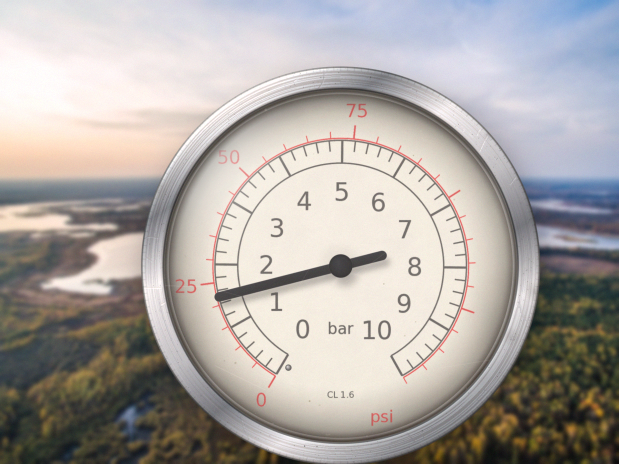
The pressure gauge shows 1.5 bar
